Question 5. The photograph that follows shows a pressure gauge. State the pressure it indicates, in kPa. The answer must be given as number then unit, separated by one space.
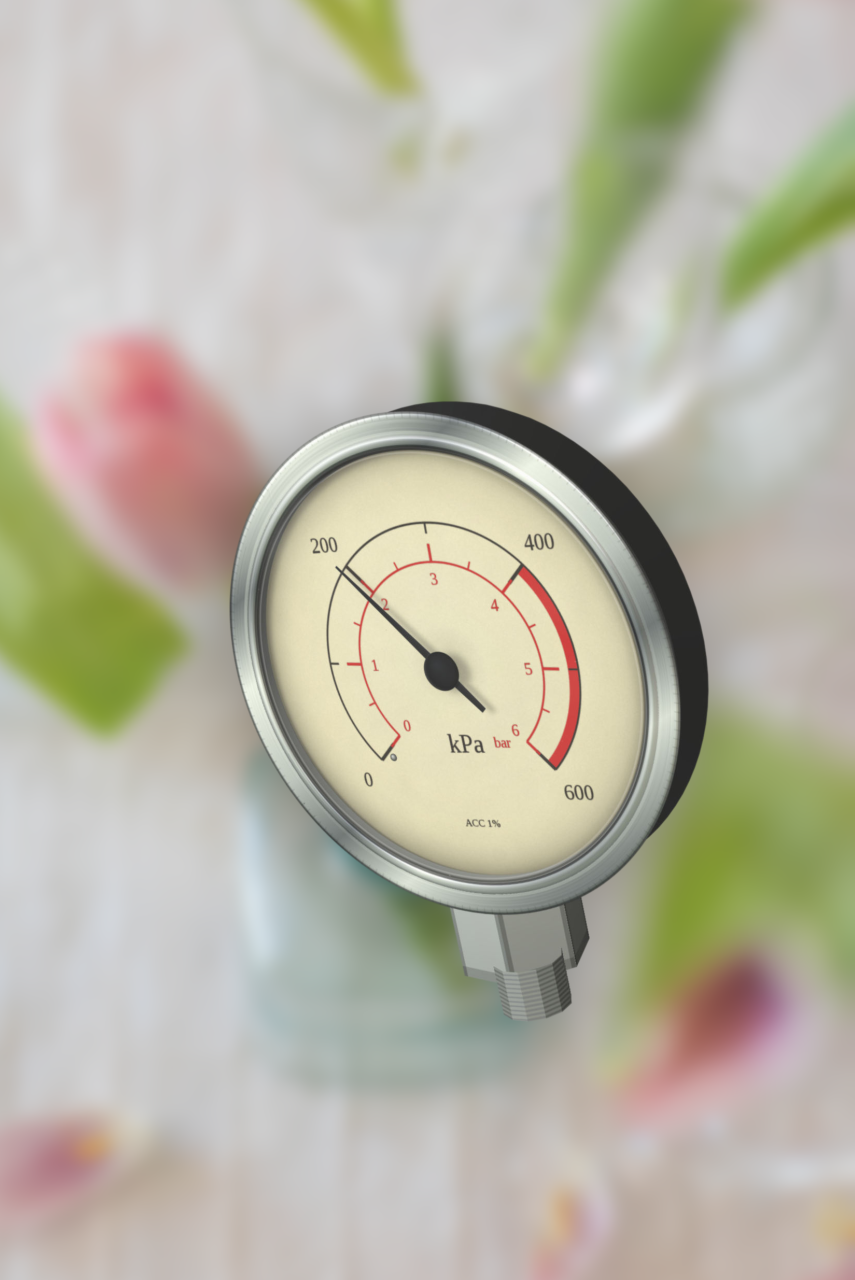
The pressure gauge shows 200 kPa
